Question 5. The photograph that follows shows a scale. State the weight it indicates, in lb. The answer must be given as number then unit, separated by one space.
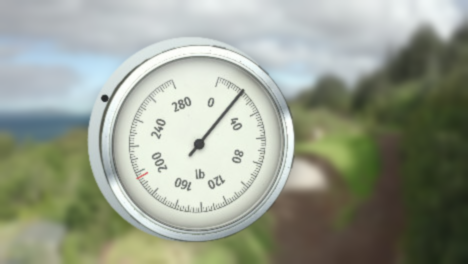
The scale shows 20 lb
